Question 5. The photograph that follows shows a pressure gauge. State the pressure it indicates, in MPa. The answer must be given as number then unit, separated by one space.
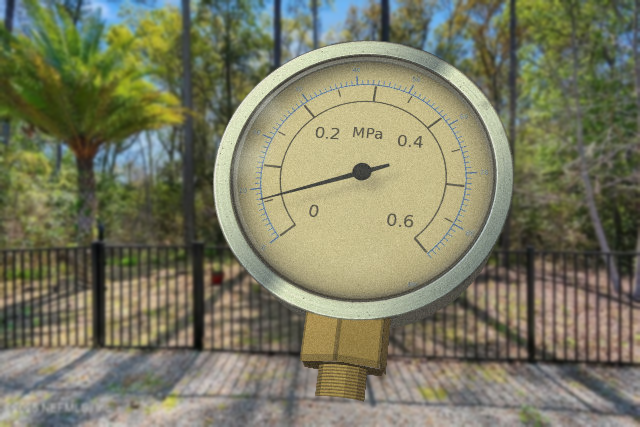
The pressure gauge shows 0.05 MPa
